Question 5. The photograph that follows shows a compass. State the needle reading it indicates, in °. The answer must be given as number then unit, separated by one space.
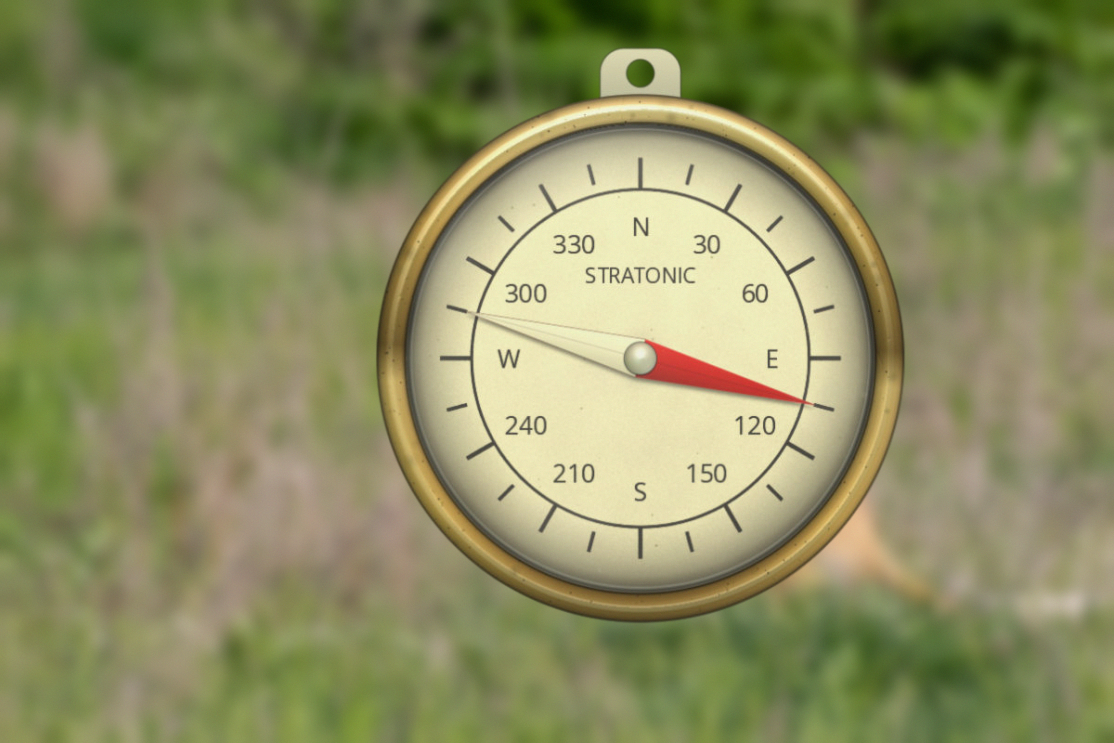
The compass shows 105 °
